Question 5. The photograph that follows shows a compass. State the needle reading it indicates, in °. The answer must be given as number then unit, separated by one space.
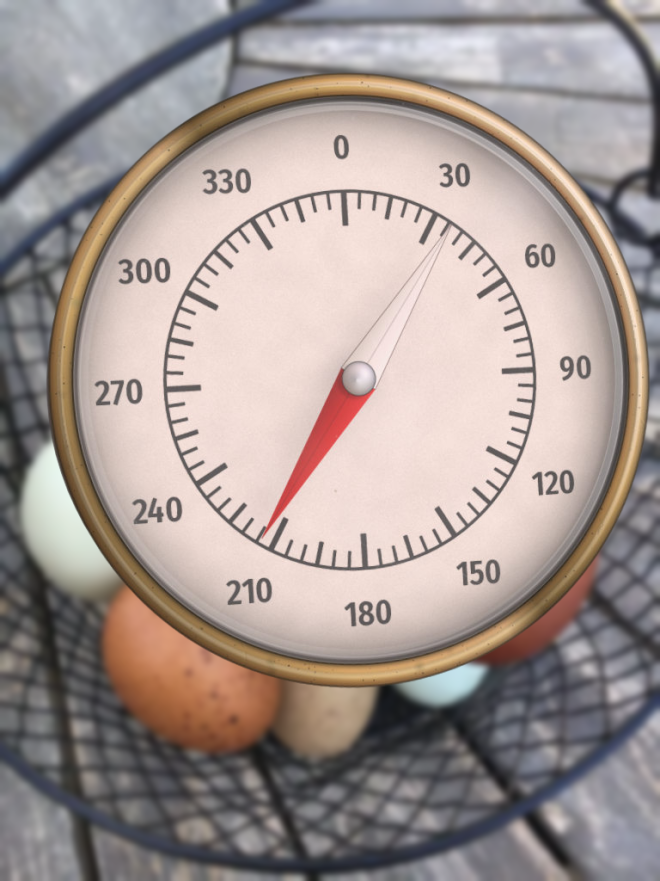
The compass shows 215 °
